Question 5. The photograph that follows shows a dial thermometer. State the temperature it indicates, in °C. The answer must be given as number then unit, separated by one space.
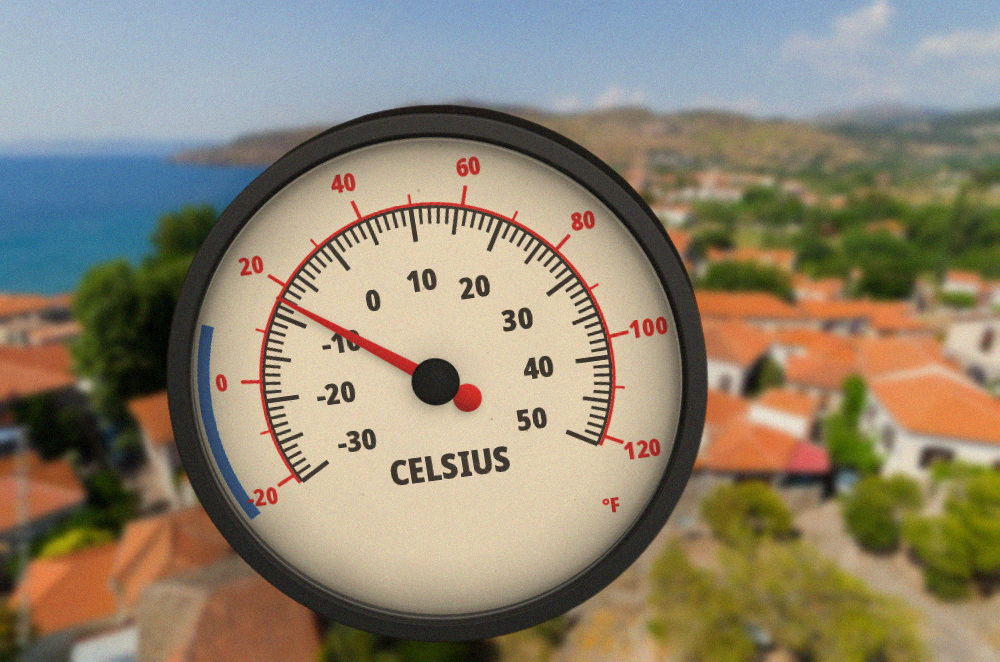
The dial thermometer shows -8 °C
